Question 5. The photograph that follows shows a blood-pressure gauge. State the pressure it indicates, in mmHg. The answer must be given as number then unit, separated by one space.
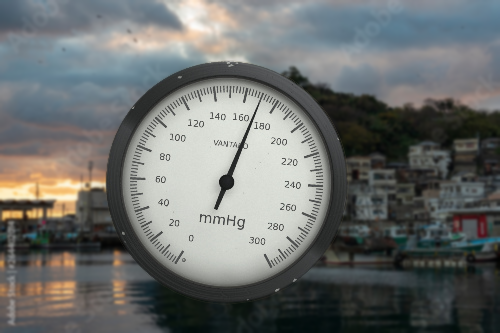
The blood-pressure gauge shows 170 mmHg
